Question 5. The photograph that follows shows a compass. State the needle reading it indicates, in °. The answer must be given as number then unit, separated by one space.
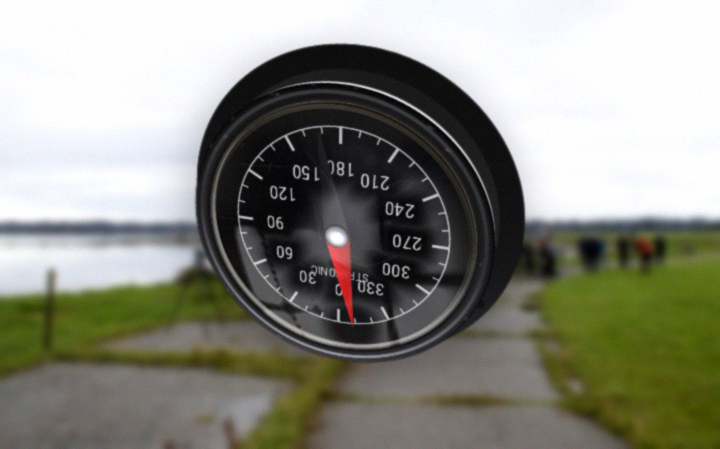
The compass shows 350 °
